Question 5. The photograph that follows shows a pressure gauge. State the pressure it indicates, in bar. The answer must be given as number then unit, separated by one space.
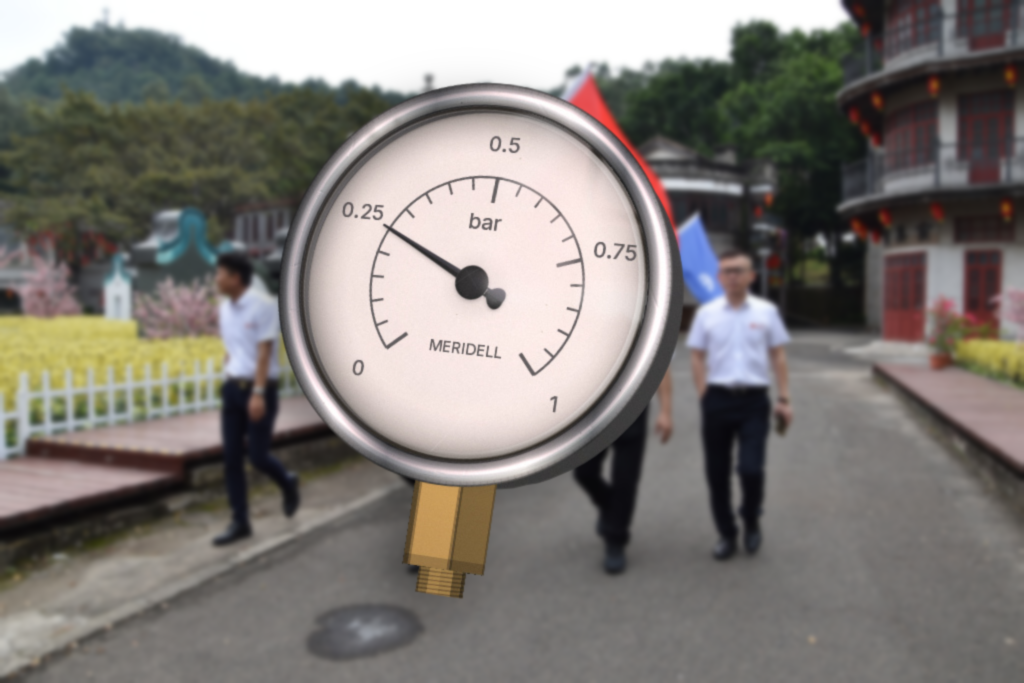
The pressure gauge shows 0.25 bar
